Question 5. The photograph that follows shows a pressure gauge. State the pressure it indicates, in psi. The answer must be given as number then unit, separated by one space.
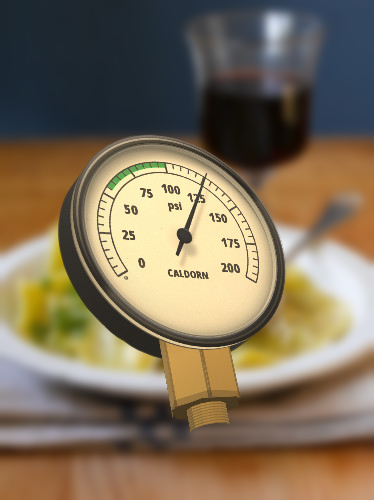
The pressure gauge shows 125 psi
